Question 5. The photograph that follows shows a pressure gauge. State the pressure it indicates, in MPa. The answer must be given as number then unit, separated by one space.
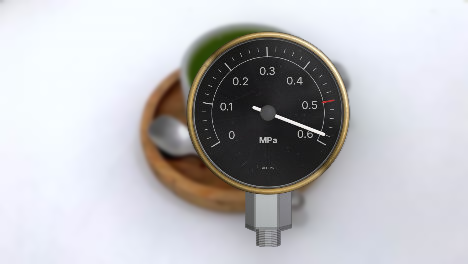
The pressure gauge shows 0.58 MPa
